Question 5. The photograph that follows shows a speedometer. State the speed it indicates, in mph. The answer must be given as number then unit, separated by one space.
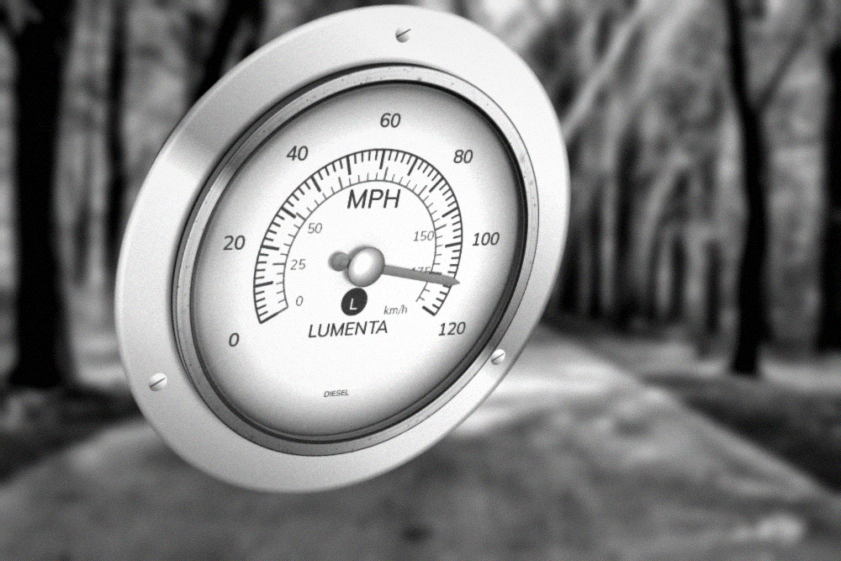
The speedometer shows 110 mph
